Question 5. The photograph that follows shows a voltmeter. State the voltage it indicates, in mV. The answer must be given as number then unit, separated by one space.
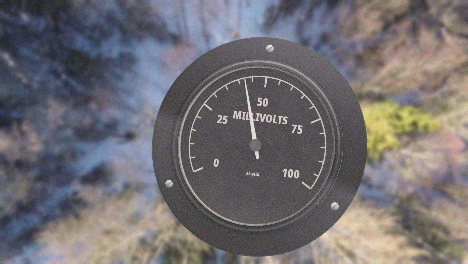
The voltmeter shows 42.5 mV
